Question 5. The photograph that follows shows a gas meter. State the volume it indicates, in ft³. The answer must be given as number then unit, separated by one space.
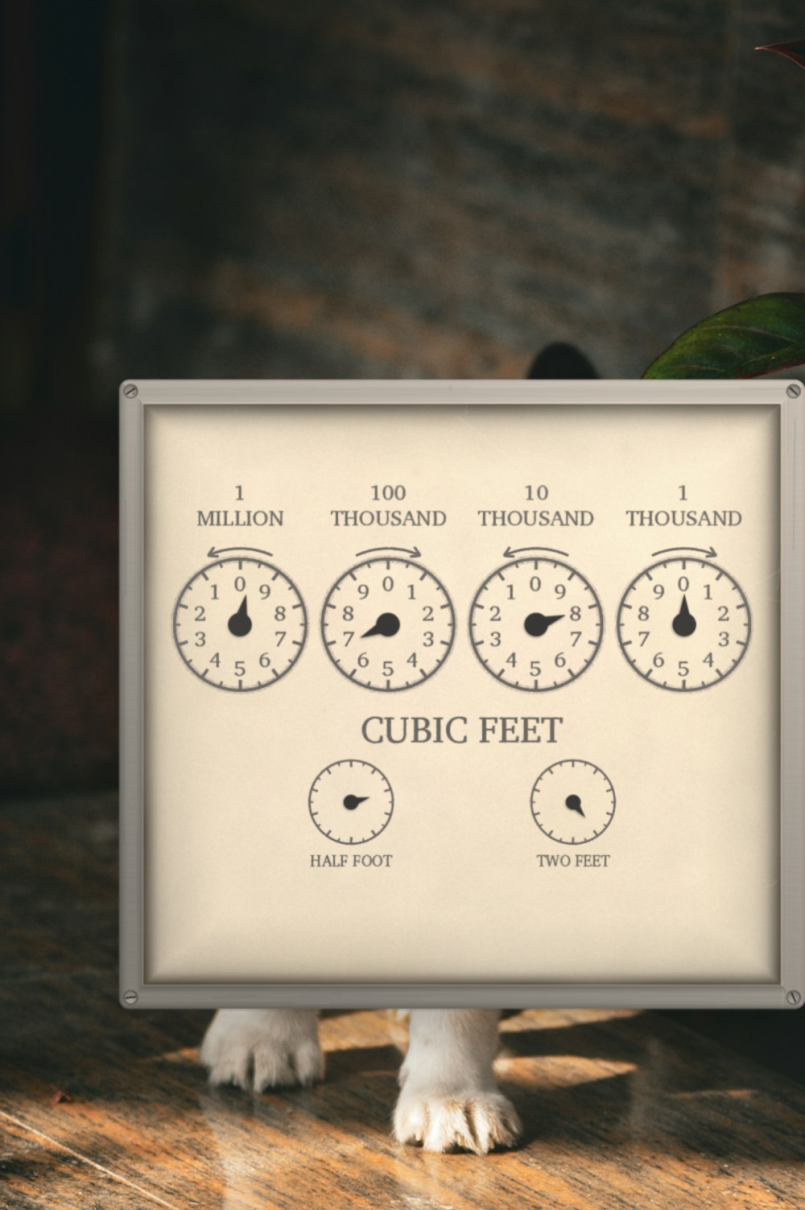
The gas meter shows 968000 ft³
